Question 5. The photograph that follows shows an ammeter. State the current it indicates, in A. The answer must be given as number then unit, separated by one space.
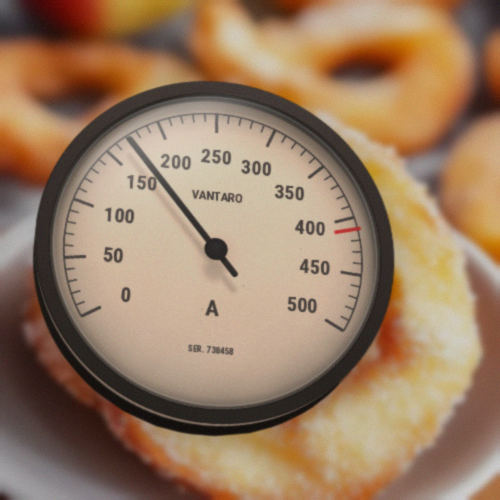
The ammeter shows 170 A
